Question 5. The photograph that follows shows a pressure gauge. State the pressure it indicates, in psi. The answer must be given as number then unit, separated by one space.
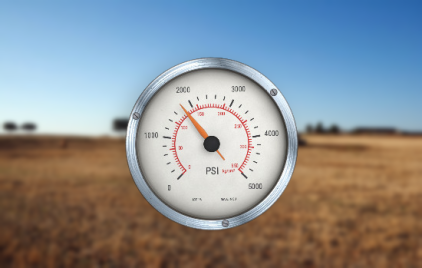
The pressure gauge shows 1800 psi
